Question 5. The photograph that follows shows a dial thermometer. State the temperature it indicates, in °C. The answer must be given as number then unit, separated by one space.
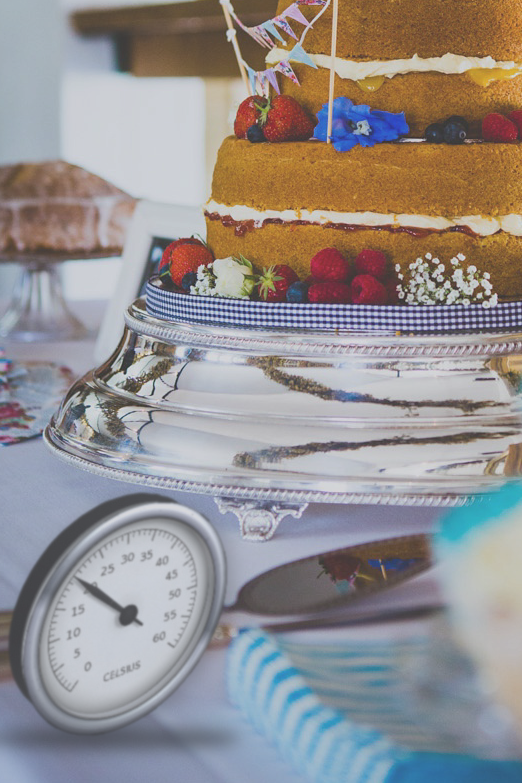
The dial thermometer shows 20 °C
